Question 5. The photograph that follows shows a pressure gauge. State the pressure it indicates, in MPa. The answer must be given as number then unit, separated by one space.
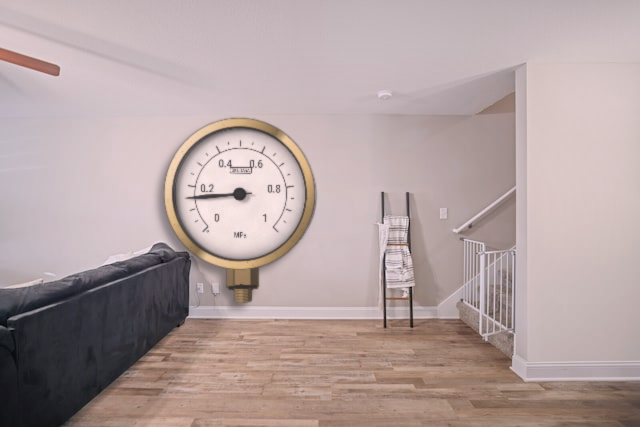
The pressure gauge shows 0.15 MPa
